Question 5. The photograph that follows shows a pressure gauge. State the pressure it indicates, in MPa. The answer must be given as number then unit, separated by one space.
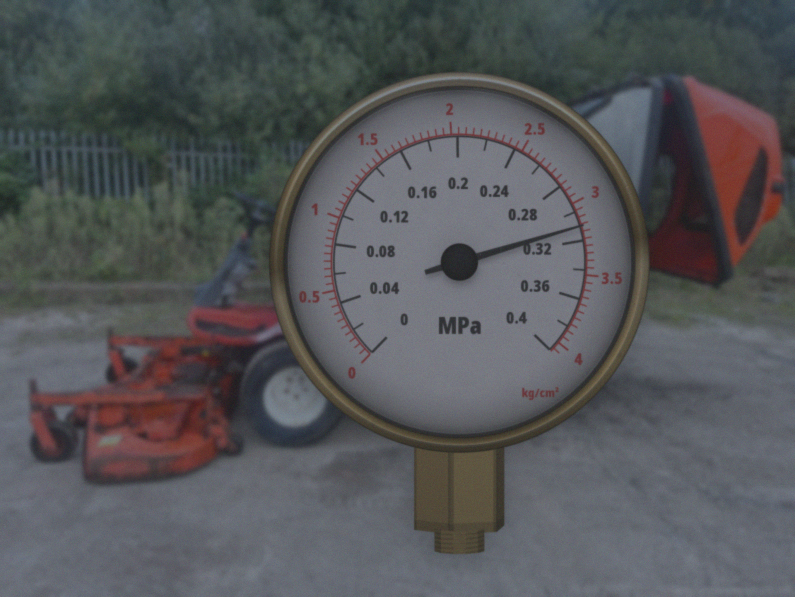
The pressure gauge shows 0.31 MPa
